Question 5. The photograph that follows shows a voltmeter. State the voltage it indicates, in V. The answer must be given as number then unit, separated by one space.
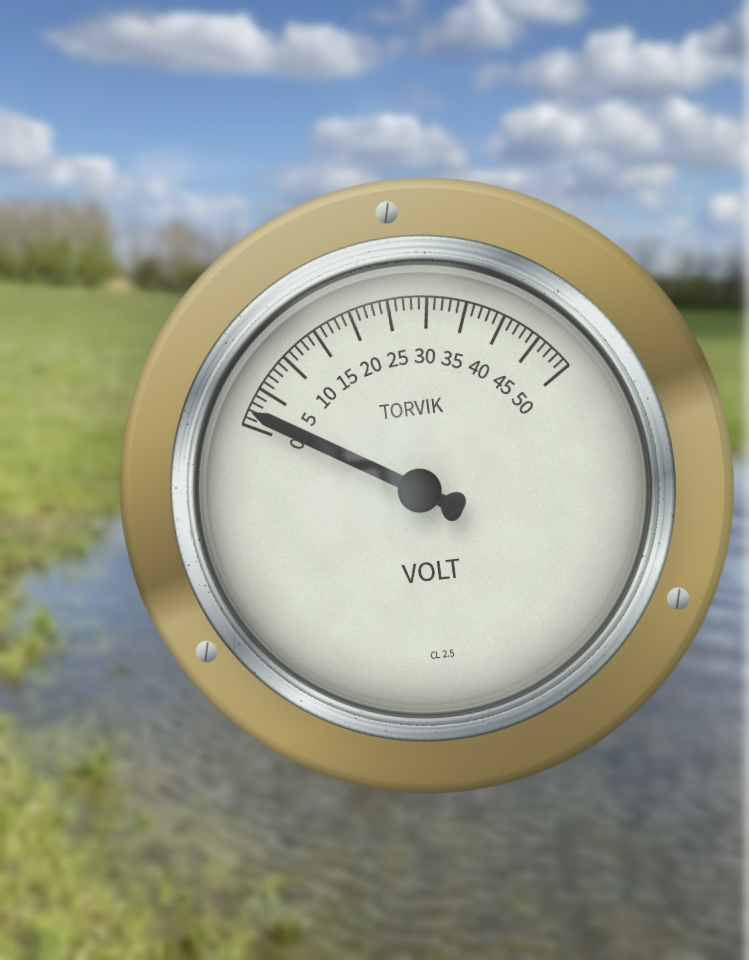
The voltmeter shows 2 V
